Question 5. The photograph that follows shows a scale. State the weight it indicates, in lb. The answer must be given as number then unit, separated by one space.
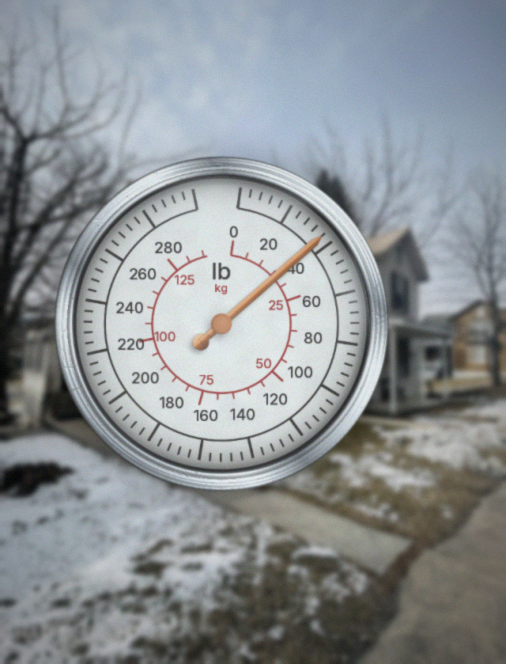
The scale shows 36 lb
